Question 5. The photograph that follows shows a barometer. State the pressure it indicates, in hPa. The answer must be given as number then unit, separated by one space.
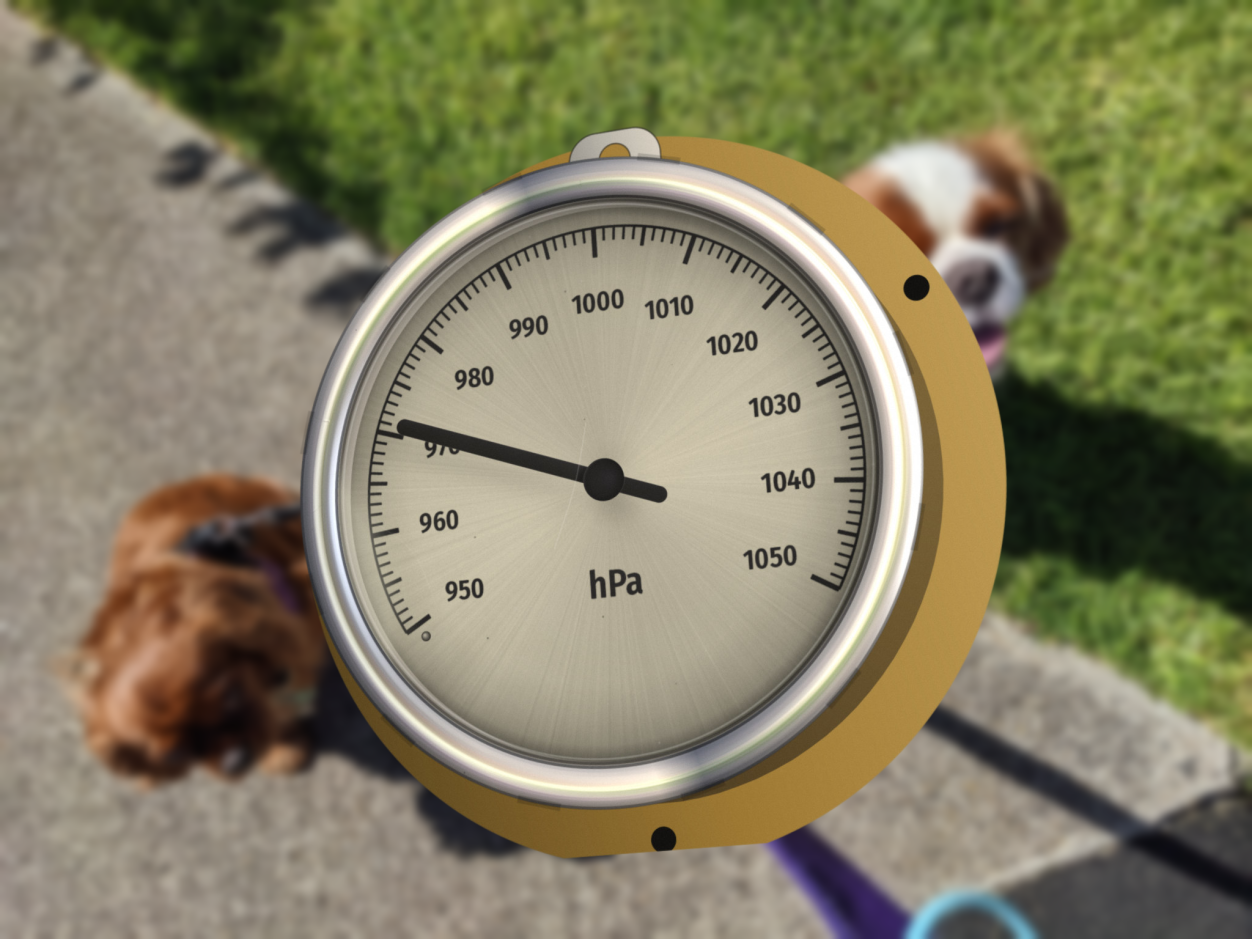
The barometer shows 971 hPa
